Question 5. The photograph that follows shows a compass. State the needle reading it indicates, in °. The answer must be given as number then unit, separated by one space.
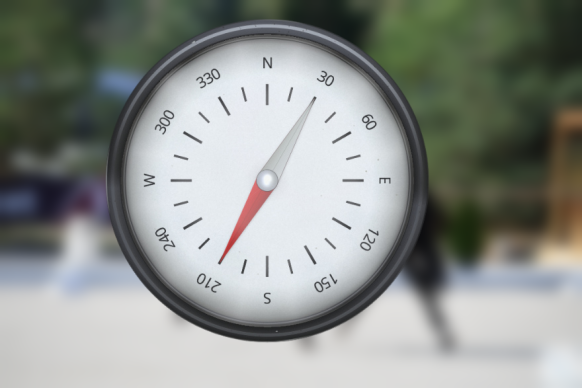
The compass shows 210 °
